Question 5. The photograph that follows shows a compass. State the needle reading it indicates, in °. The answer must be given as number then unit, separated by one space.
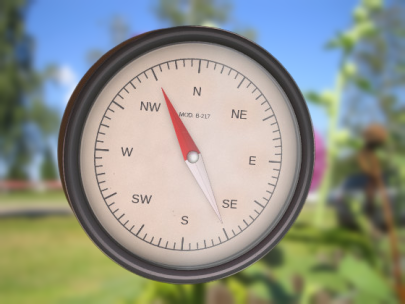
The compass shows 330 °
